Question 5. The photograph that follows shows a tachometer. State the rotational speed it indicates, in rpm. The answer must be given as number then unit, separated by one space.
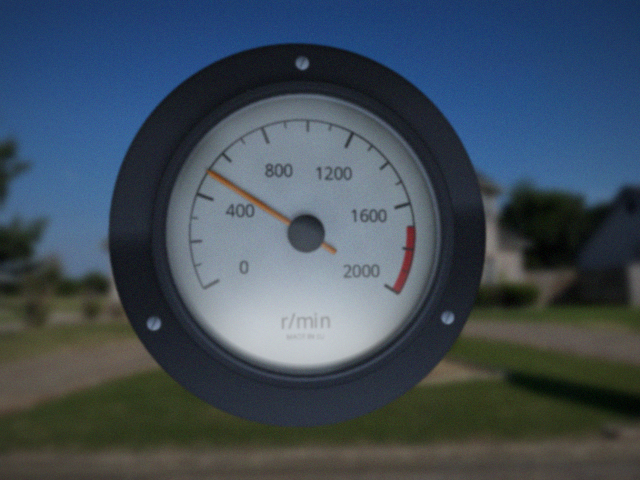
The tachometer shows 500 rpm
